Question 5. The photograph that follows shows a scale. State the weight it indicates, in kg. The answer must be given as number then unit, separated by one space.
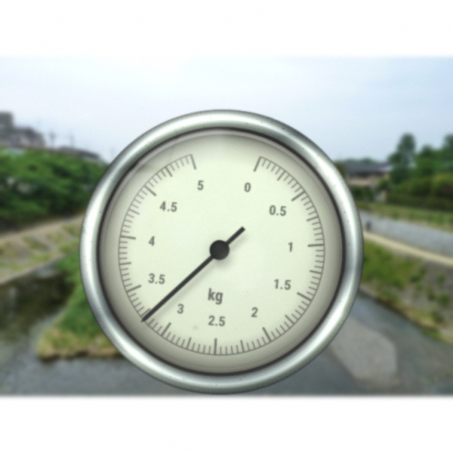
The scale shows 3.2 kg
